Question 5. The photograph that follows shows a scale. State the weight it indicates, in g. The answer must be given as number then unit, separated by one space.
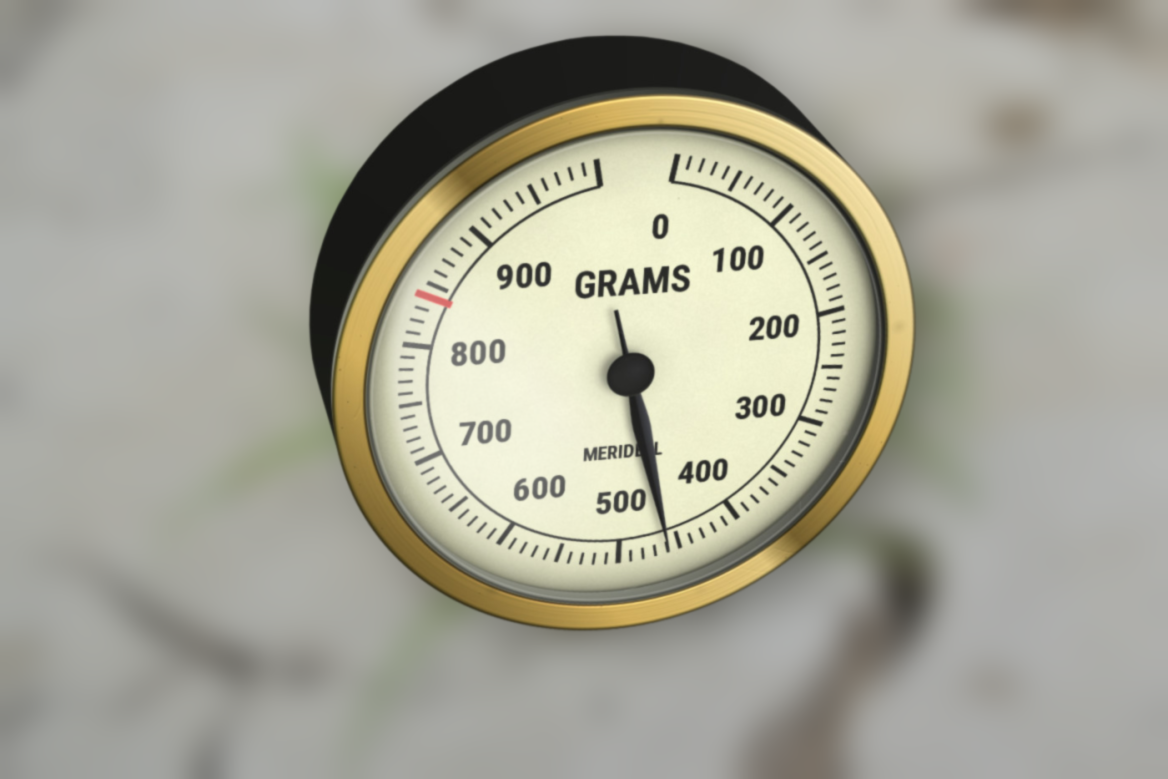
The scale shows 460 g
